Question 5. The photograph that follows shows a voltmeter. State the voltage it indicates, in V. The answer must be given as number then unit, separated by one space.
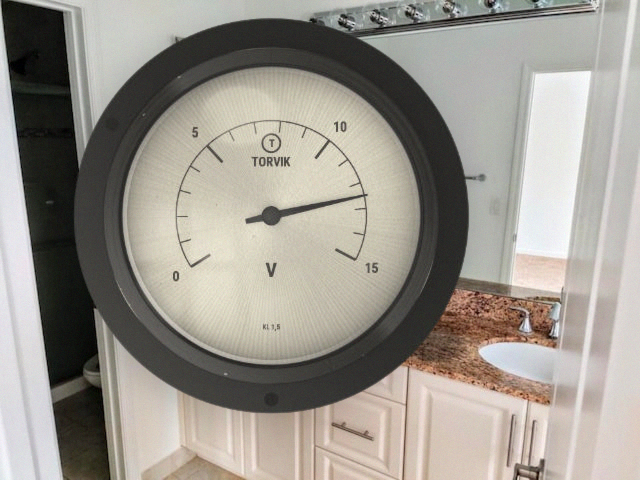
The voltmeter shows 12.5 V
